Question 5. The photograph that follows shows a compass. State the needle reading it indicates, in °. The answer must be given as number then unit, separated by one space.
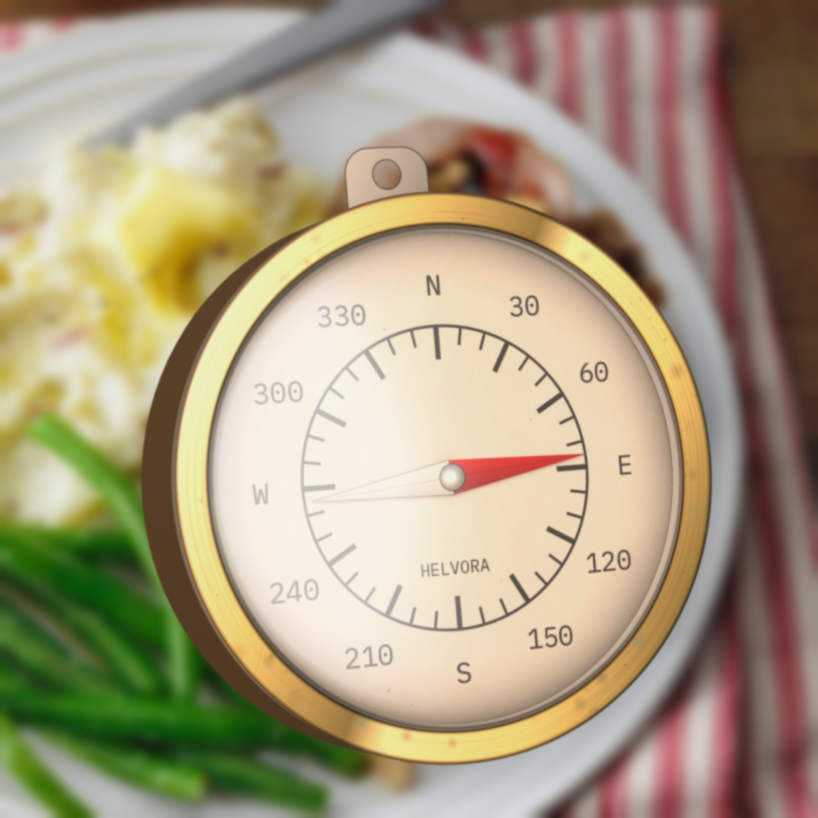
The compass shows 85 °
